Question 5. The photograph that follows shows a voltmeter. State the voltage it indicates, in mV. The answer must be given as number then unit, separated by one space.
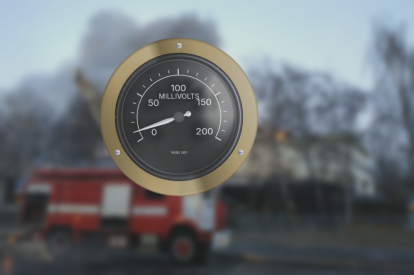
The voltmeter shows 10 mV
